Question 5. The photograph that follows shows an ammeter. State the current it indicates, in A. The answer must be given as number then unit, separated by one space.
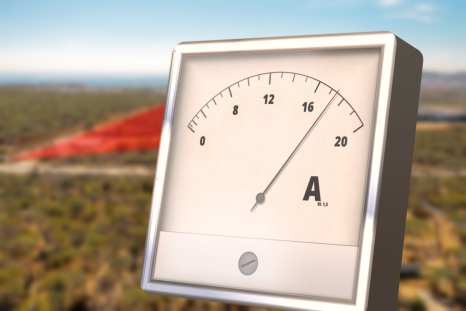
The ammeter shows 17.5 A
